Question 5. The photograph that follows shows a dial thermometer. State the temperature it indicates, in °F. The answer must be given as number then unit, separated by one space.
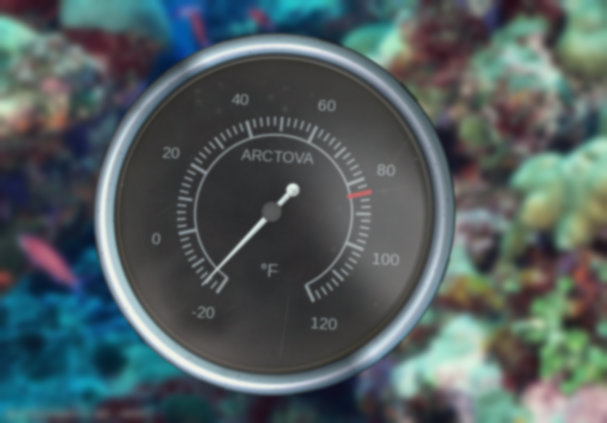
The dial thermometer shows -16 °F
